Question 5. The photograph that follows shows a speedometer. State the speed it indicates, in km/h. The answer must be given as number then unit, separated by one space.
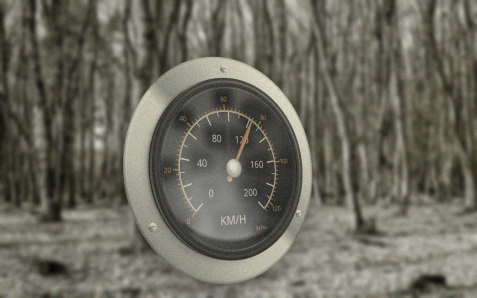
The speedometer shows 120 km/h
